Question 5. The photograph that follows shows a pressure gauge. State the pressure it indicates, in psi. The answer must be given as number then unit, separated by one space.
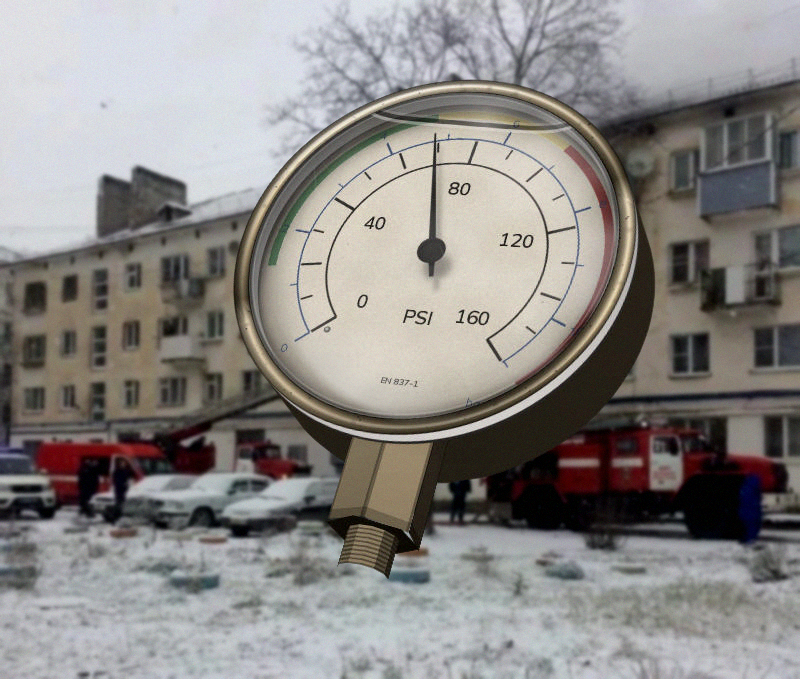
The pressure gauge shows 70 psi
